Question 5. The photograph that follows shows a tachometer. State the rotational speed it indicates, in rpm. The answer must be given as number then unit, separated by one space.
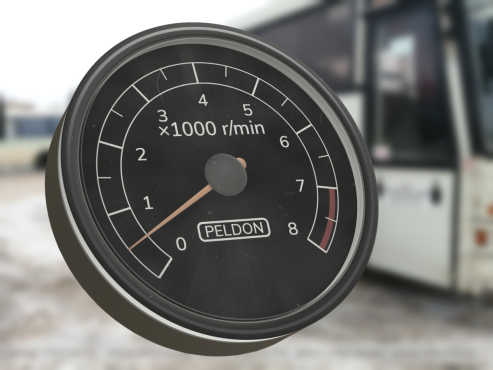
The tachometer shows 500 rpm
